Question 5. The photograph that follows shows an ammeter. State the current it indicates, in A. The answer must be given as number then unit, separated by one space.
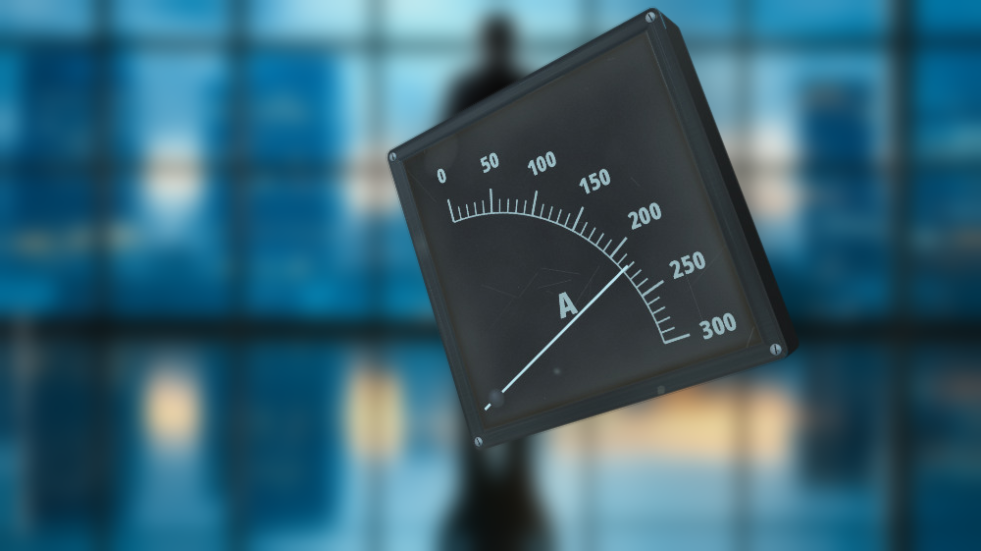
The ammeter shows 220 A
